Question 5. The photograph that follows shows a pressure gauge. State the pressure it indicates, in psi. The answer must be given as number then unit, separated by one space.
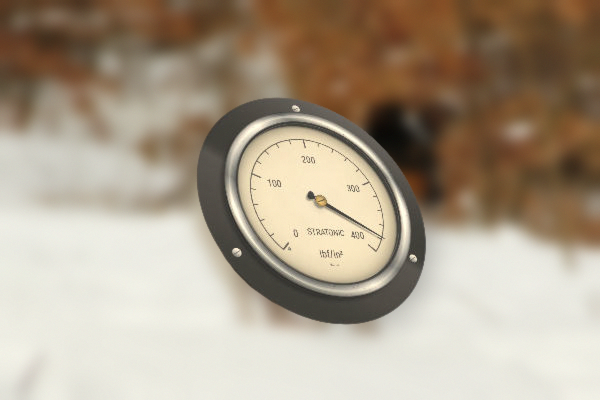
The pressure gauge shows 380 psi
